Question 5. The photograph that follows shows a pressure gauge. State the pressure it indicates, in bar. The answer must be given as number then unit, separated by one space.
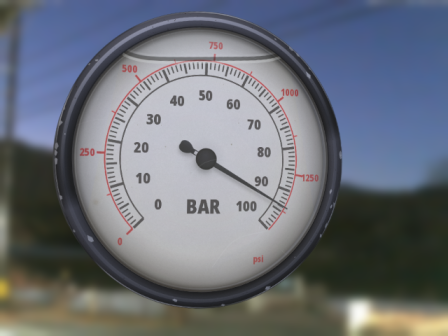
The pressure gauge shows 94 bar
